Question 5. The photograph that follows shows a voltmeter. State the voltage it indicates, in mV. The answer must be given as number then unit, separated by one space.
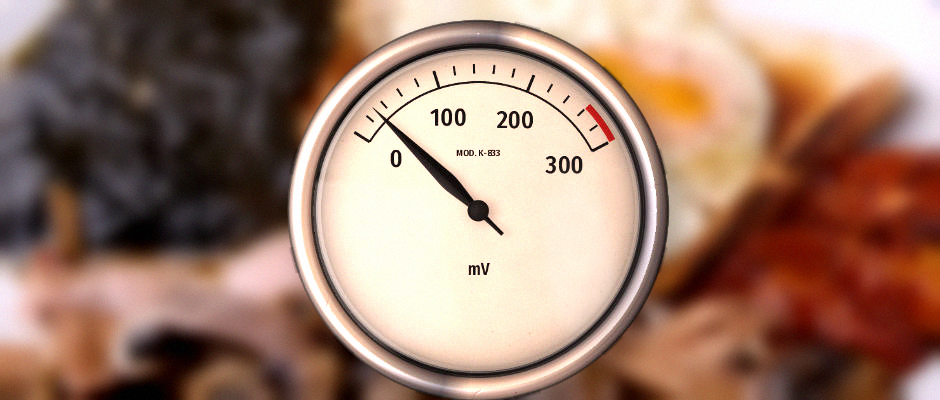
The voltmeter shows 30 mV
